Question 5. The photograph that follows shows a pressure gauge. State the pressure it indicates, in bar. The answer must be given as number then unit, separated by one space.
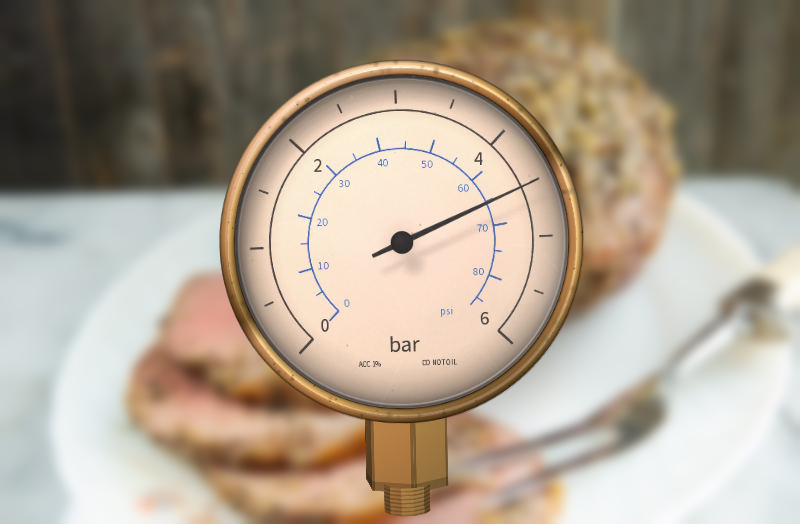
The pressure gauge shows 4.5 bar
